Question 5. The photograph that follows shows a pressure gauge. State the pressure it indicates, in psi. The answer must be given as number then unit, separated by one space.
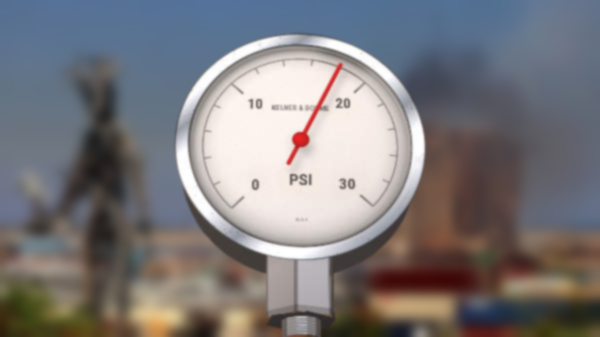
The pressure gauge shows 18 psi
